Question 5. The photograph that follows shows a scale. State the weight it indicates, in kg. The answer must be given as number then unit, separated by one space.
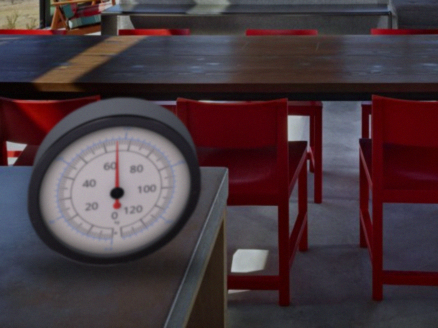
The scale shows 65 kg
